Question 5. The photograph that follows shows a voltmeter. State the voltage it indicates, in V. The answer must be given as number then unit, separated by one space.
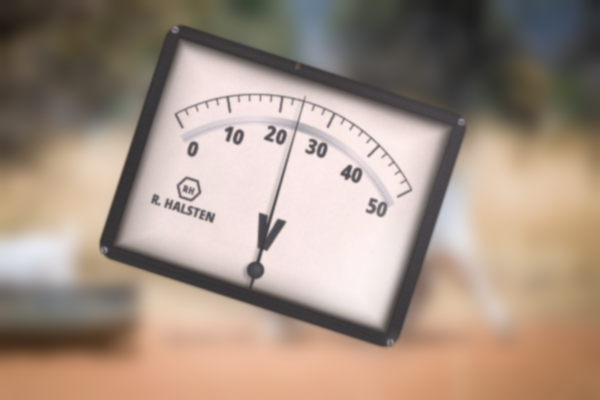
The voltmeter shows 24 V
